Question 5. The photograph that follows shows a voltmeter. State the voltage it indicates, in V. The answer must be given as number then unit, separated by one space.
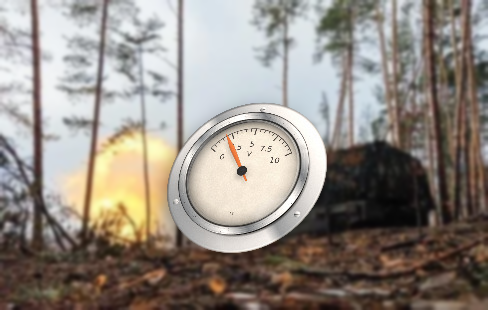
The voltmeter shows 2 V
